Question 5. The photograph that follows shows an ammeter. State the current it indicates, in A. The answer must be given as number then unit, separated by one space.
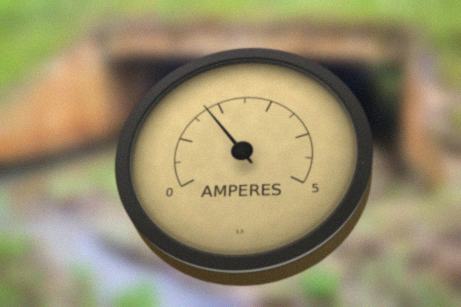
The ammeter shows 1.75 A
